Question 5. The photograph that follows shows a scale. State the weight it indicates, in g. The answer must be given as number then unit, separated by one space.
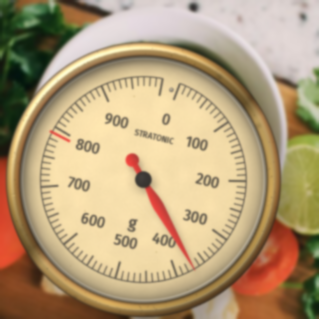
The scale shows 370 g
